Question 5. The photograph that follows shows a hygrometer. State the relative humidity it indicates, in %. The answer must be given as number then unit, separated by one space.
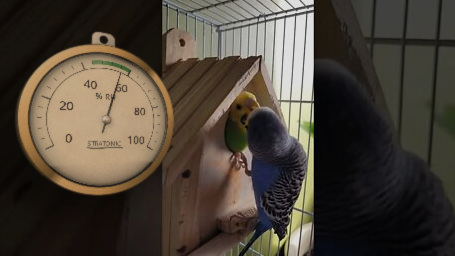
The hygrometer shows 56 %
